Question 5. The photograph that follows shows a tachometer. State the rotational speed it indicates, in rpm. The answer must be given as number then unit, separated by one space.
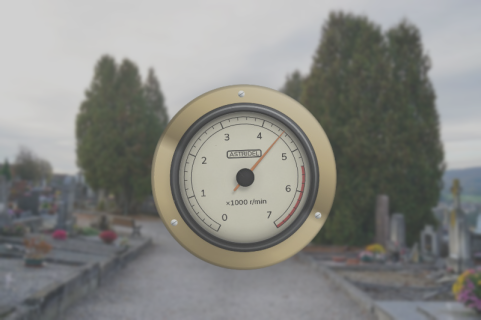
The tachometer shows 4500 rpm
